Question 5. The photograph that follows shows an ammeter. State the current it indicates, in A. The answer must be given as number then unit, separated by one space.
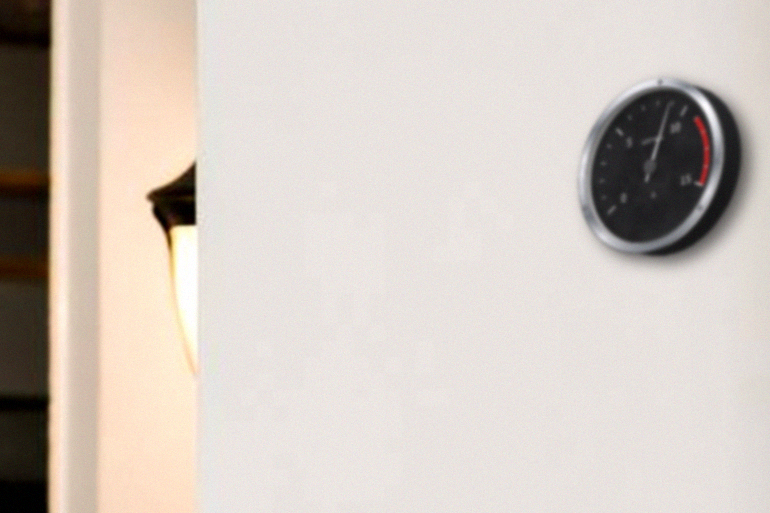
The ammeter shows 9 A
